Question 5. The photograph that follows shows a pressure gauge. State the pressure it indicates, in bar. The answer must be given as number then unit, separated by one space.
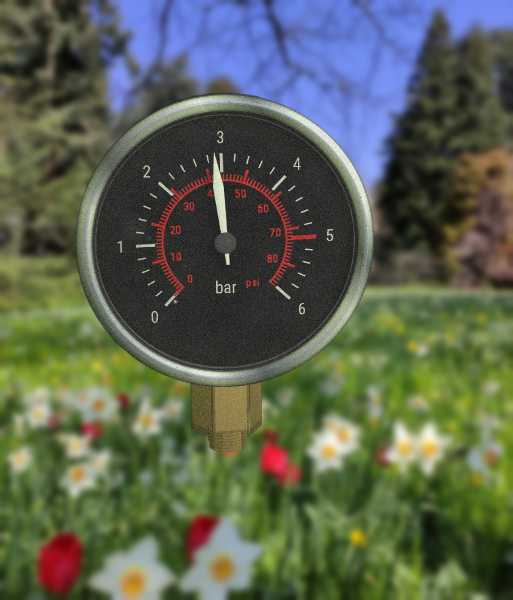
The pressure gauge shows 2.9 bar
